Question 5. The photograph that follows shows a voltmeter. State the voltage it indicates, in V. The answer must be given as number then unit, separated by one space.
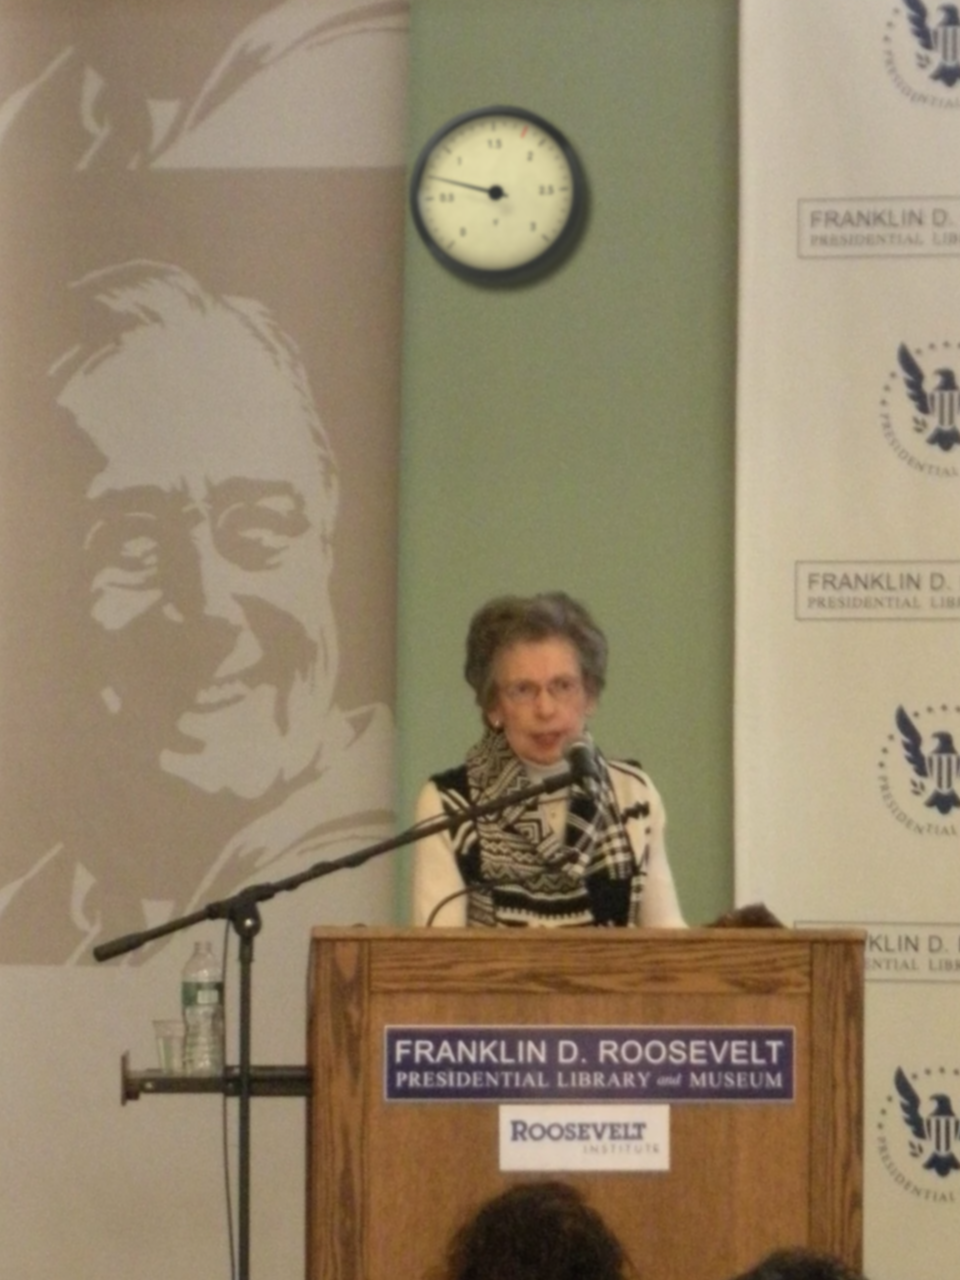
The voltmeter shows 0.7 V
